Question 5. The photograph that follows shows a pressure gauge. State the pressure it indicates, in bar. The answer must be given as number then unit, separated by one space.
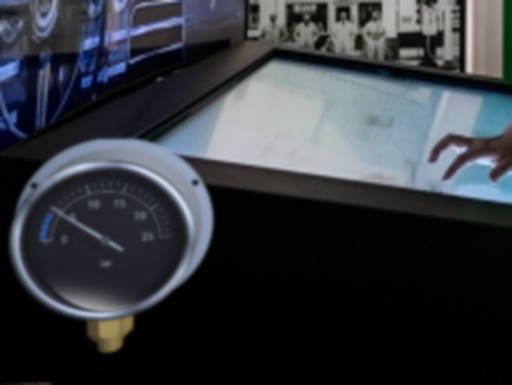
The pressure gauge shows 5 bar
